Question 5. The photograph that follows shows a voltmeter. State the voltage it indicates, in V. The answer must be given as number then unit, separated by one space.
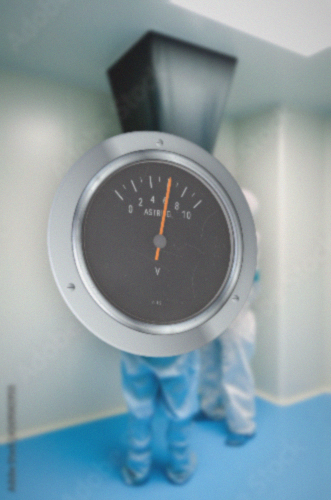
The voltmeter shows 6 V
